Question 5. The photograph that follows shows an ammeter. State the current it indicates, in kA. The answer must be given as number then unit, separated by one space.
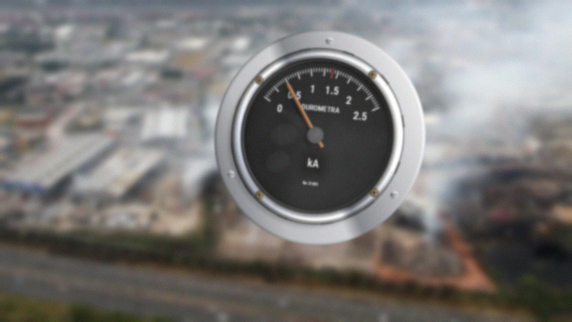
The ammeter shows 0.5 kA
